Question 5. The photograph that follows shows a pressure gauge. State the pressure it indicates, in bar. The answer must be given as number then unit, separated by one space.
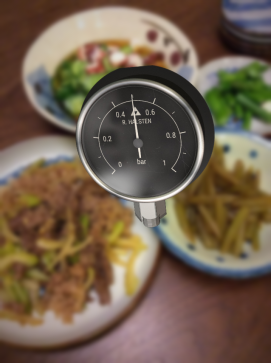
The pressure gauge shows 0.5 bar
